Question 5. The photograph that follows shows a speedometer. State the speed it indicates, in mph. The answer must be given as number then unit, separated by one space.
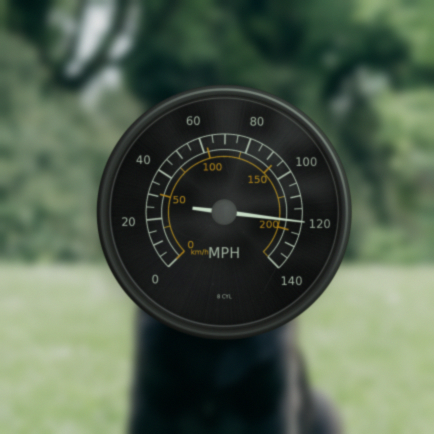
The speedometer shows 120 mph
